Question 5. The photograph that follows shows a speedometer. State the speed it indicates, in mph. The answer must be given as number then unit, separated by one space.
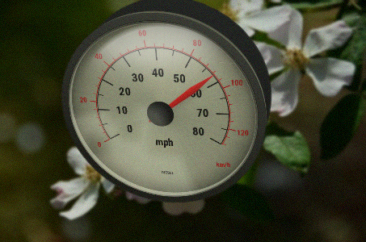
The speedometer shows 57.5 mph
